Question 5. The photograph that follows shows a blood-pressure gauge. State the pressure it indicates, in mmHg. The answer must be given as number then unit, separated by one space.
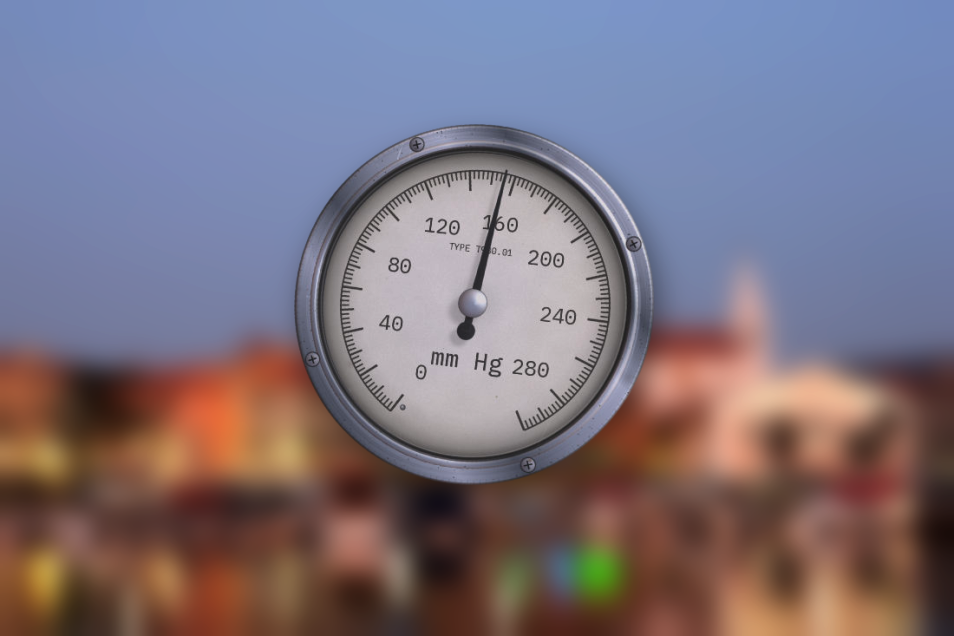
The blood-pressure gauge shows 156 mmHg
